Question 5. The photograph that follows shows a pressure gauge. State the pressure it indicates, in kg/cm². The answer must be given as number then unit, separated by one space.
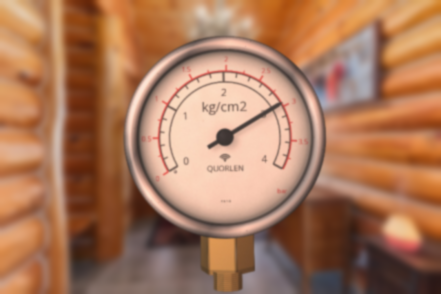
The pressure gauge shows 3 kg/cm²
